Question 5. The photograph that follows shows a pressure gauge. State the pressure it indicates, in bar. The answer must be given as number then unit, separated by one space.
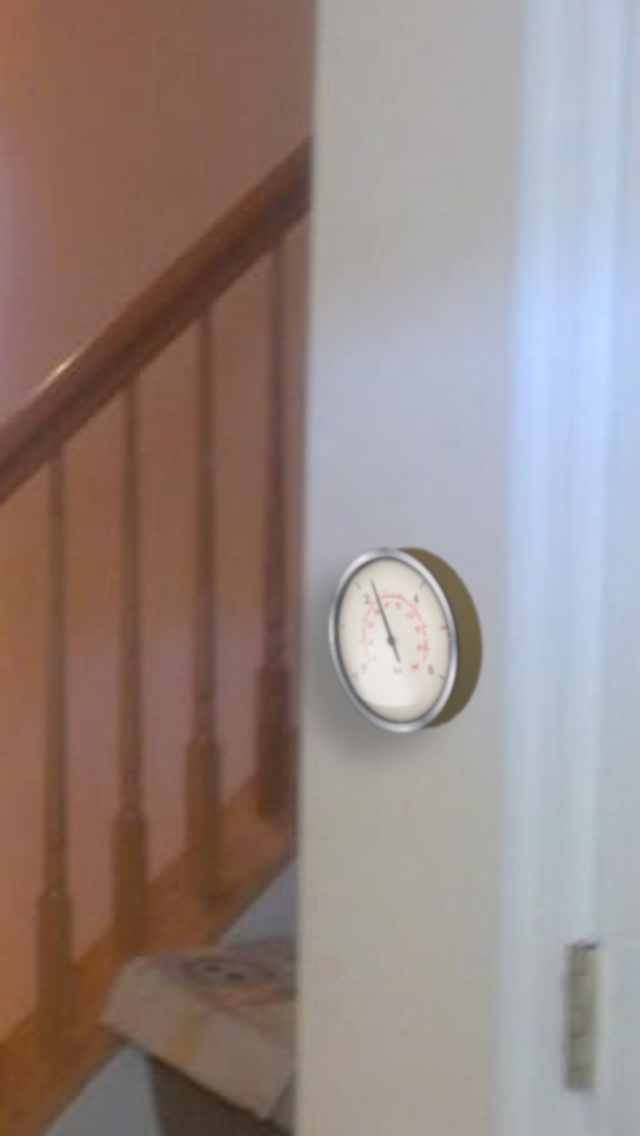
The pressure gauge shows 2.5 bar
